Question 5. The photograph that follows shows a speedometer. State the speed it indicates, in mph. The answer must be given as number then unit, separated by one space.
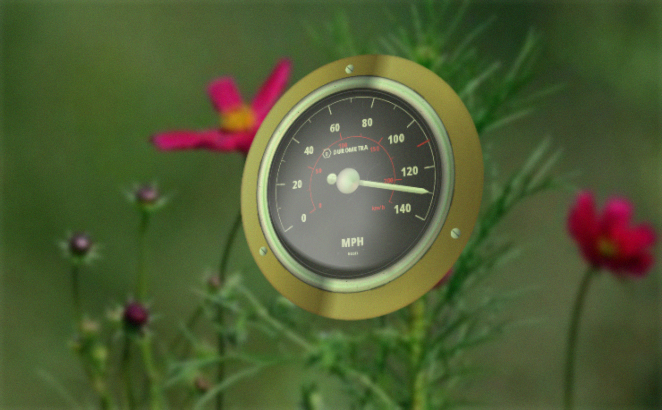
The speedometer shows 130 mph
